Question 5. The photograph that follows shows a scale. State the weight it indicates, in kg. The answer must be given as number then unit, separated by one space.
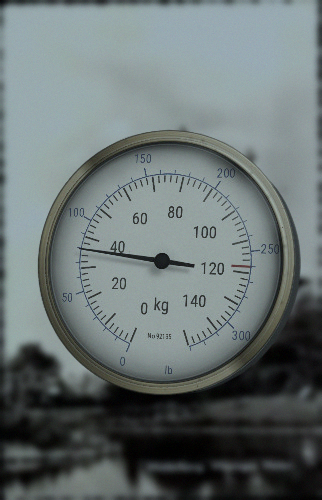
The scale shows 36 kg
